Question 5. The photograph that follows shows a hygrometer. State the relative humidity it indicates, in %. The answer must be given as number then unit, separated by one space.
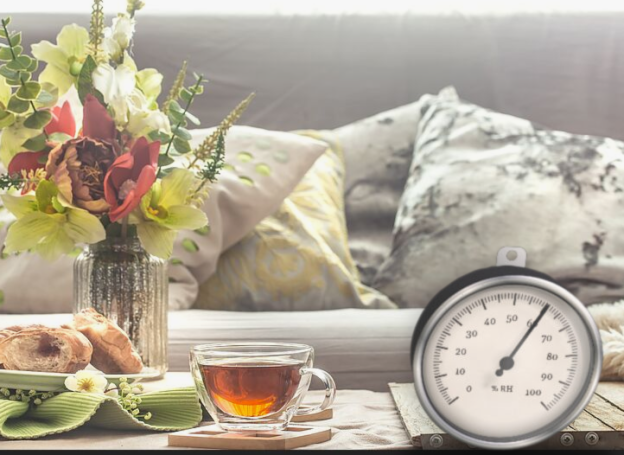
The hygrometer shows 60 %
